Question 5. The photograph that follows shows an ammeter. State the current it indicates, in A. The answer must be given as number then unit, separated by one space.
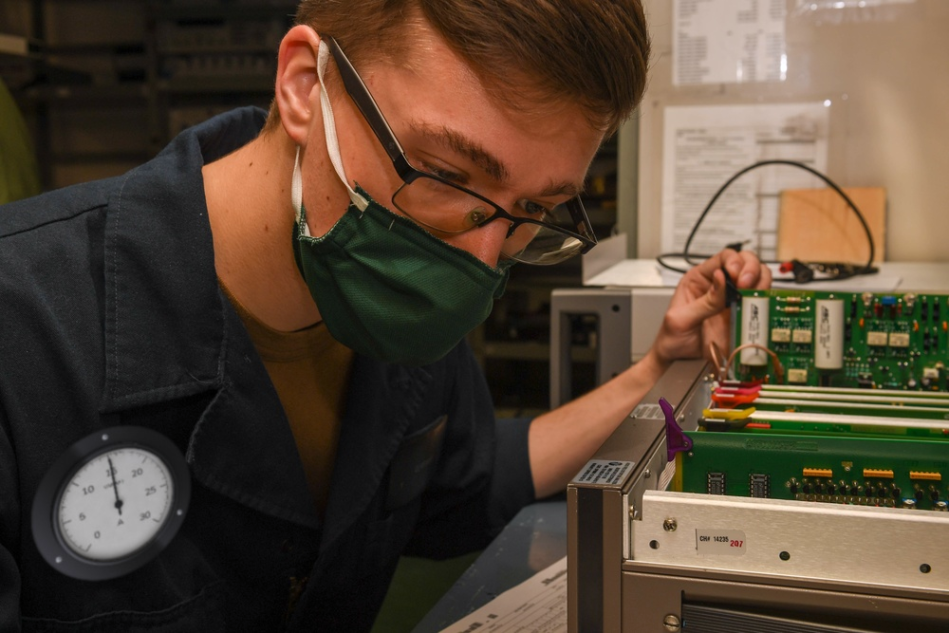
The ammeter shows 15 A
